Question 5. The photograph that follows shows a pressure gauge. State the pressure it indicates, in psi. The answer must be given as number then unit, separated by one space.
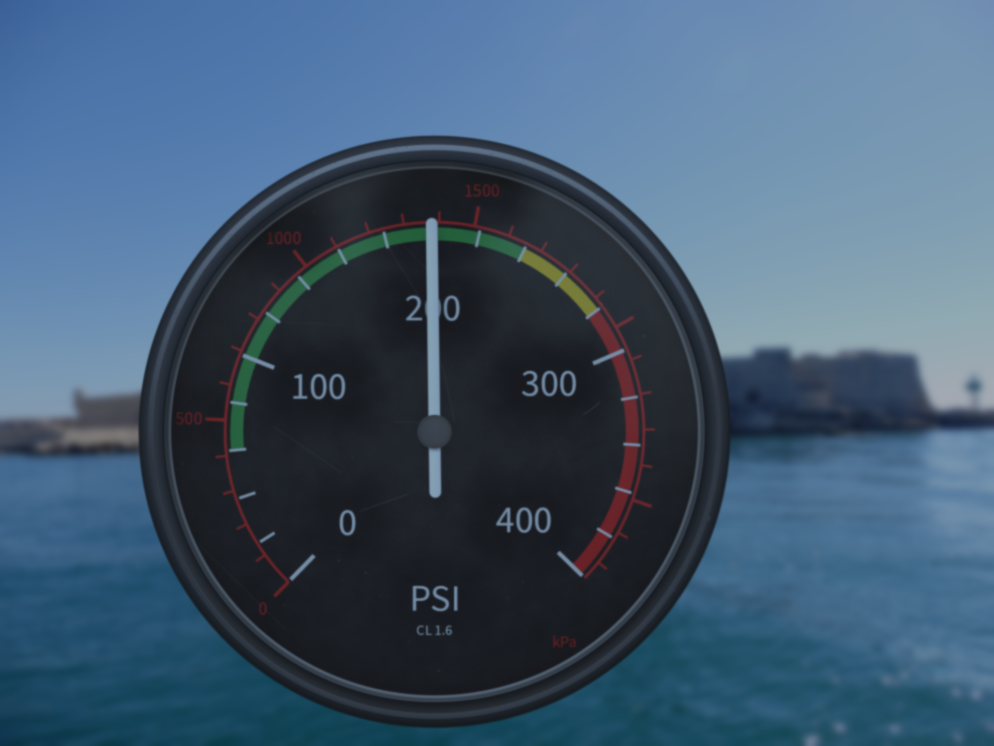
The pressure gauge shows 200 psi
